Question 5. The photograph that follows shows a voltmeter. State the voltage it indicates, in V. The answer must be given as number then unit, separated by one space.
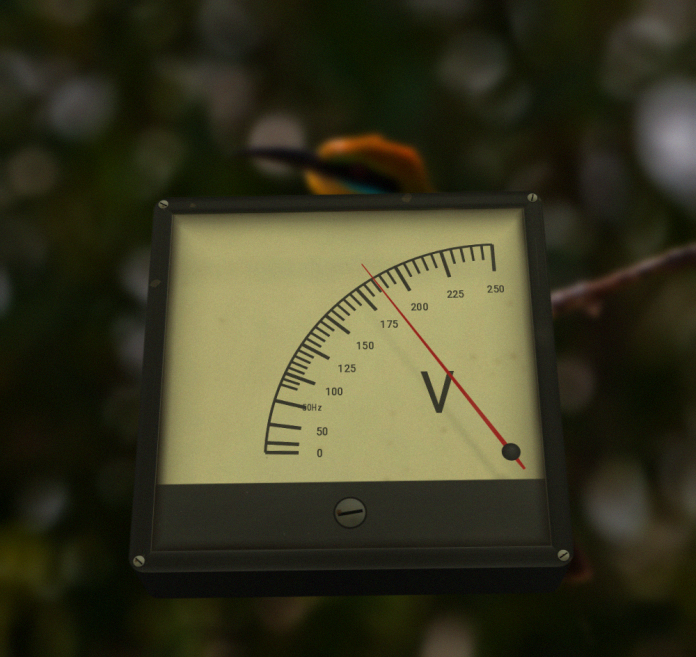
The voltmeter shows 185 V
